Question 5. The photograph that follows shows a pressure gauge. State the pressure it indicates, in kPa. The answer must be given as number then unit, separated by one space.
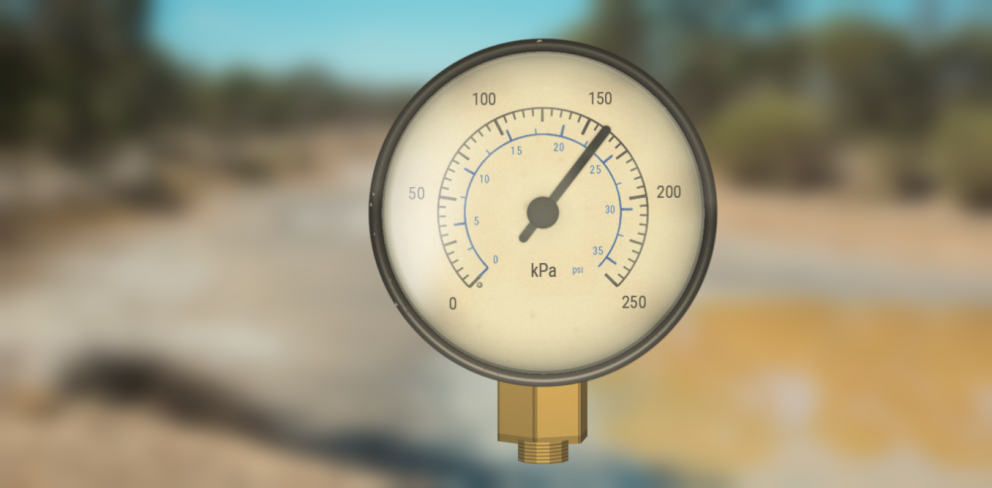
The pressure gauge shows 160 kPa
